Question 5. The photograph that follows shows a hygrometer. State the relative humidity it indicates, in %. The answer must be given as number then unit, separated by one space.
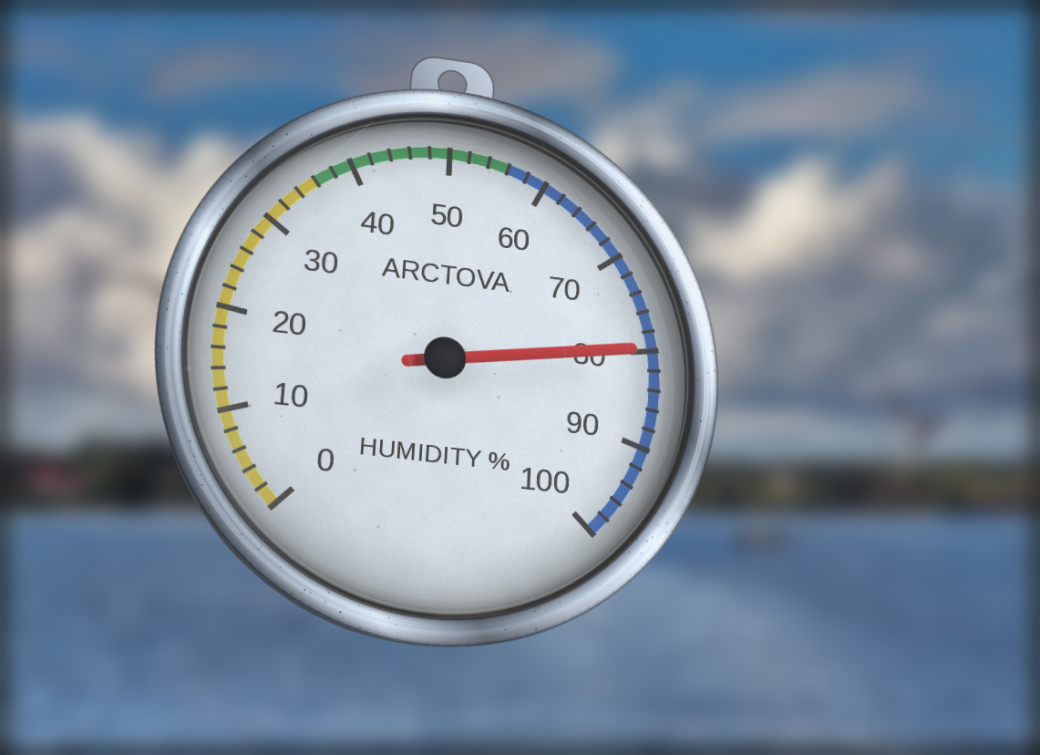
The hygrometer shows 80 %
